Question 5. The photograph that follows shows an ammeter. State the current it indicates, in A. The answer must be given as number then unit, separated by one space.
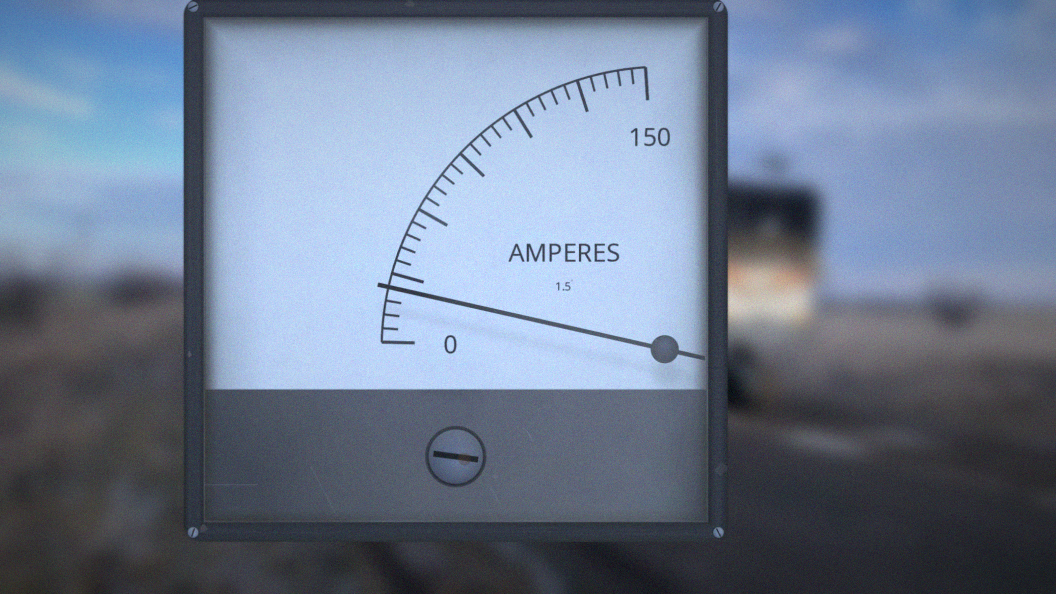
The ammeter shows 20 A
